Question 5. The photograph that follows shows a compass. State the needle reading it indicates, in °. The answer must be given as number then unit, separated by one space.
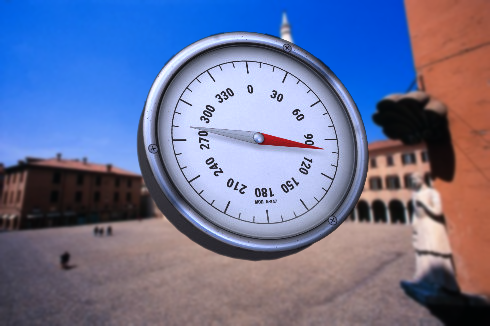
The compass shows 100 °
